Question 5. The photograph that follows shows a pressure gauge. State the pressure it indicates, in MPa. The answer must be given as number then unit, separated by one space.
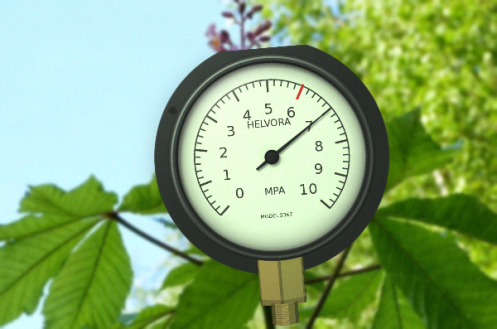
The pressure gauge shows 7 MPa
